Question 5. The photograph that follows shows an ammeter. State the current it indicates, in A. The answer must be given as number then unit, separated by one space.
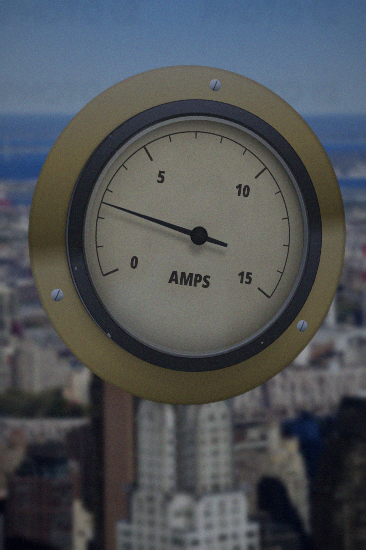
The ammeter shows 2.5 A
